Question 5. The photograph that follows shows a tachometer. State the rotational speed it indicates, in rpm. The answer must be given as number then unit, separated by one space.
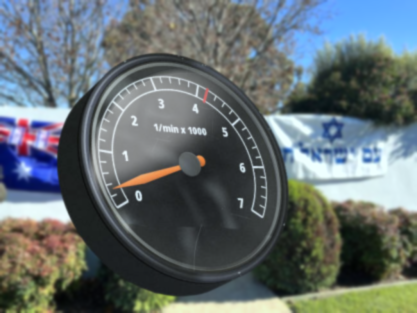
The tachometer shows 300 rpm
